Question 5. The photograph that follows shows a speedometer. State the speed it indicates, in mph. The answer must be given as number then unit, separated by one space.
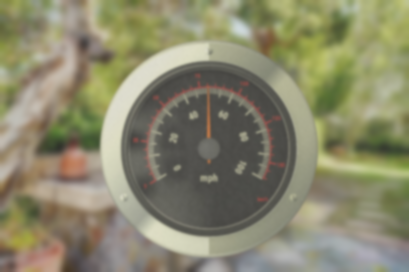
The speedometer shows 50 mph
